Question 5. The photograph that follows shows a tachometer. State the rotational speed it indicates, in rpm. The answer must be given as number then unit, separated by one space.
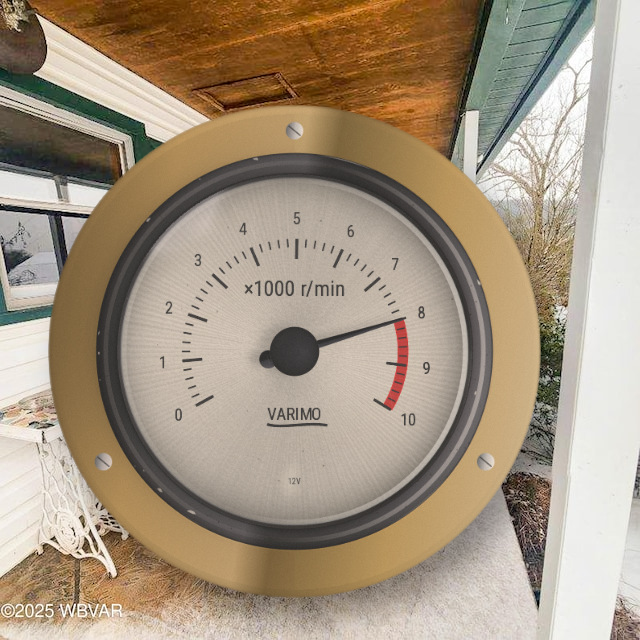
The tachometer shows 8000 rpm
